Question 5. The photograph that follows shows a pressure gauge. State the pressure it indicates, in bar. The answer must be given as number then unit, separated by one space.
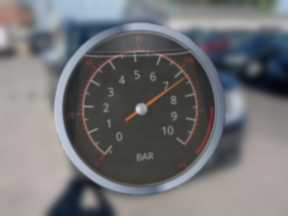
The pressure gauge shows 7.25 bar
